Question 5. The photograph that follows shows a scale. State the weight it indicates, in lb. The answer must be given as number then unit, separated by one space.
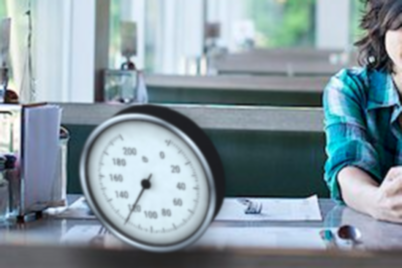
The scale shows 120 lb
